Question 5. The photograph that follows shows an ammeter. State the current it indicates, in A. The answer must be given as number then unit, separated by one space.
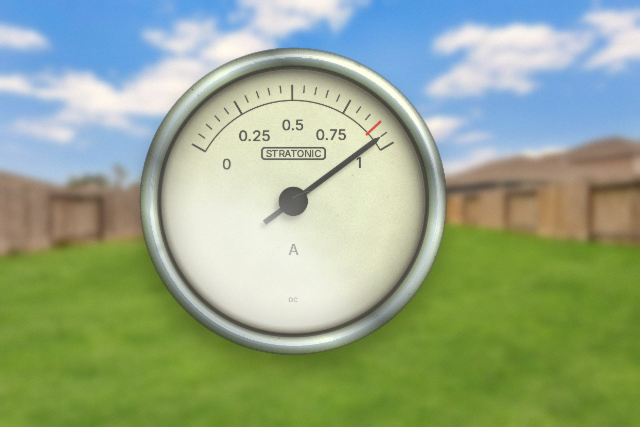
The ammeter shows 0.95 A
